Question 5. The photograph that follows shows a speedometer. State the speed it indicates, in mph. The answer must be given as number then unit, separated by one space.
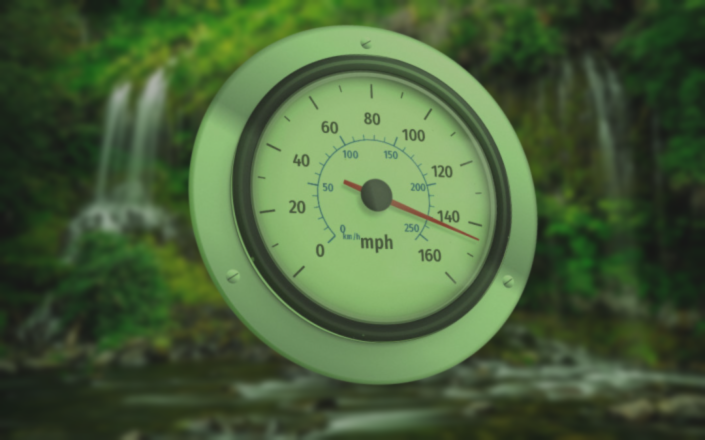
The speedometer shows 145 mph
